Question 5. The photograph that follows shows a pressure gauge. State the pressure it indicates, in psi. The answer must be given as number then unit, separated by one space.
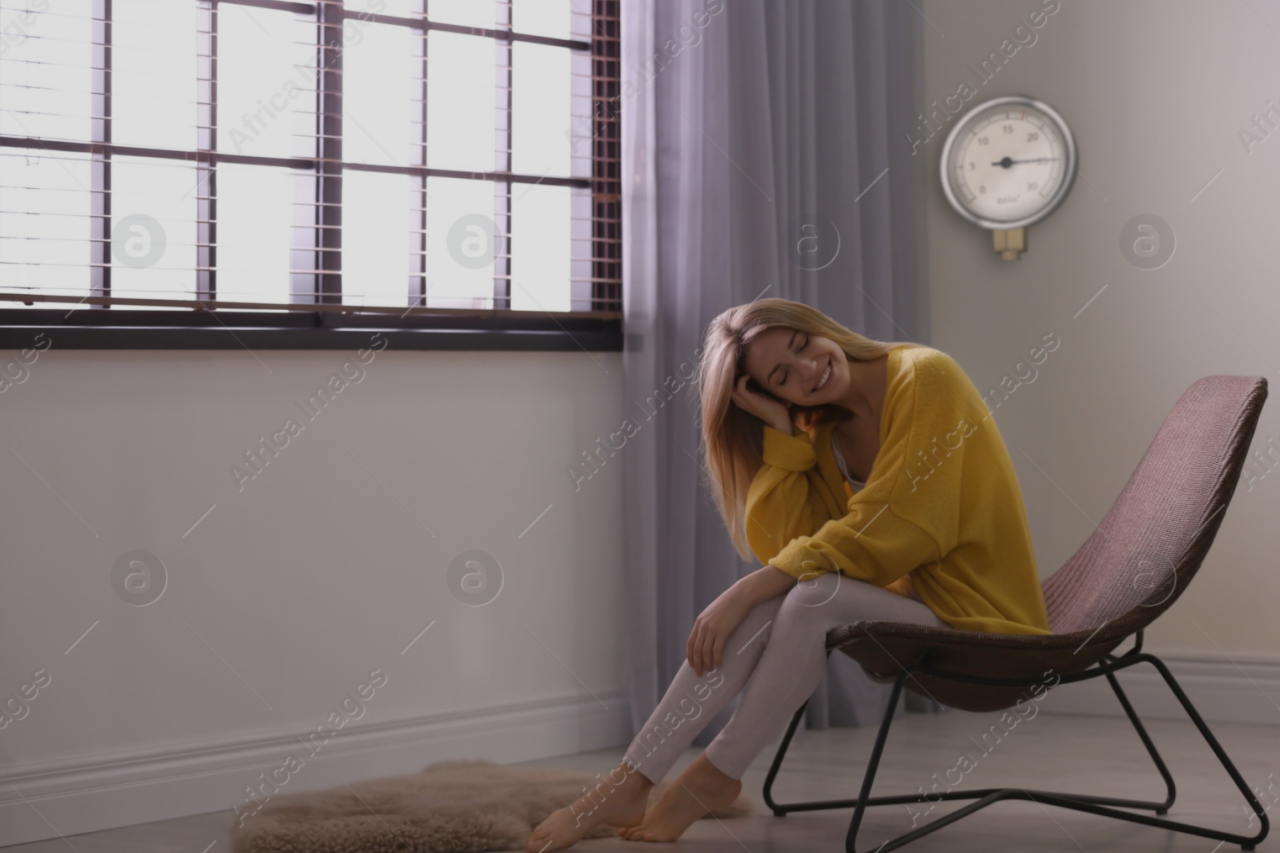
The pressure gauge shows 25 psi
